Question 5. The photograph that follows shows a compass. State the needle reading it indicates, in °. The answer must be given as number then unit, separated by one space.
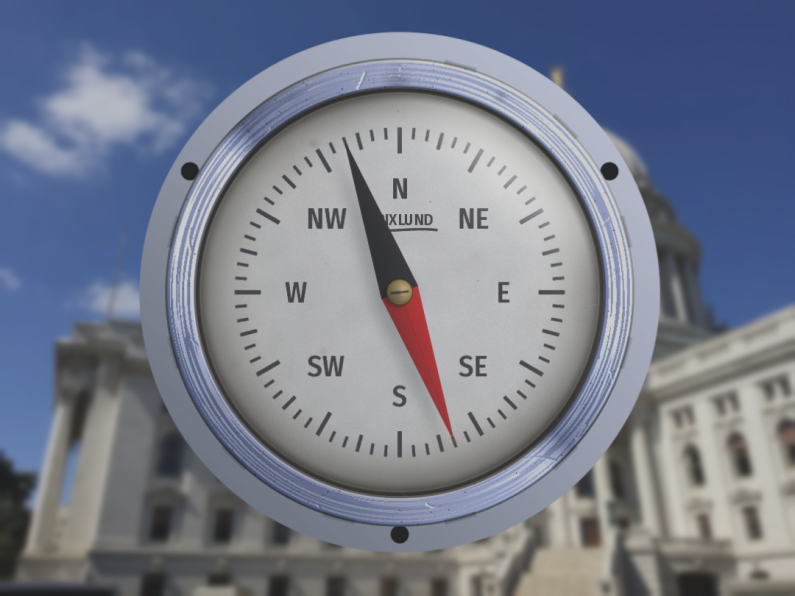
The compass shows 160 °
